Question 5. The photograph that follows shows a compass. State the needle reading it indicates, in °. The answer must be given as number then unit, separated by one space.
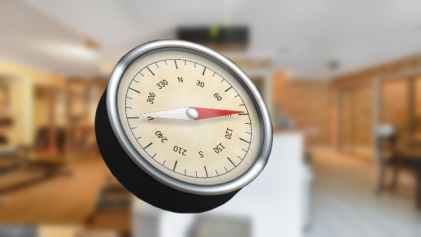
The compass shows 90 °
